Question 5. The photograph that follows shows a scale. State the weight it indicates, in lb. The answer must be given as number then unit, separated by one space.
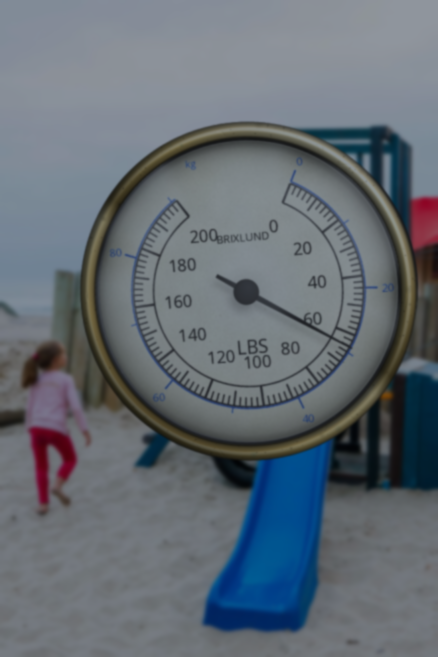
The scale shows 64 lb
